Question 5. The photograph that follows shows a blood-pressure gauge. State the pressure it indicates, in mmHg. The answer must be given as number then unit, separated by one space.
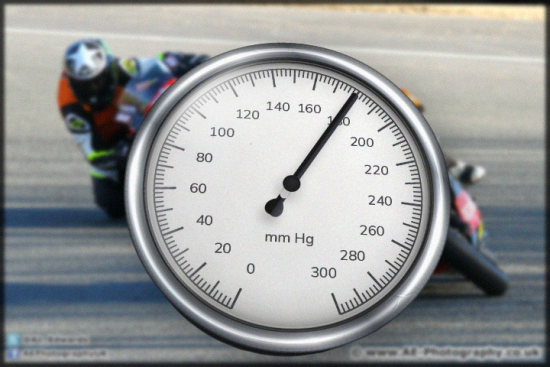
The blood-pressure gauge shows 180 mmHg
